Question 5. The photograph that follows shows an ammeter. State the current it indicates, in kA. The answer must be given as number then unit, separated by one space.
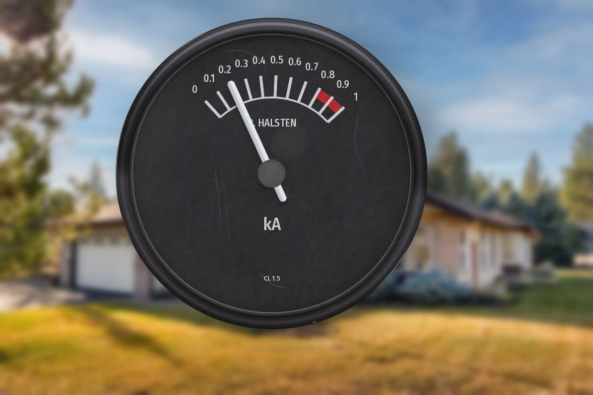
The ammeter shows 0.2 kA
